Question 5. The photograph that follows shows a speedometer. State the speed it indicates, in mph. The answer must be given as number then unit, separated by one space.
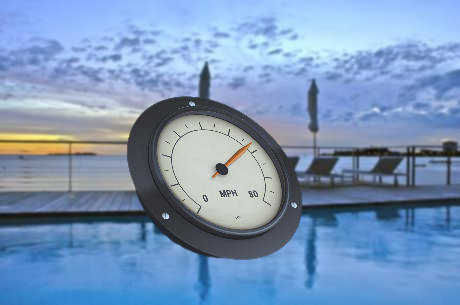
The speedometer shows 57.5 mph
